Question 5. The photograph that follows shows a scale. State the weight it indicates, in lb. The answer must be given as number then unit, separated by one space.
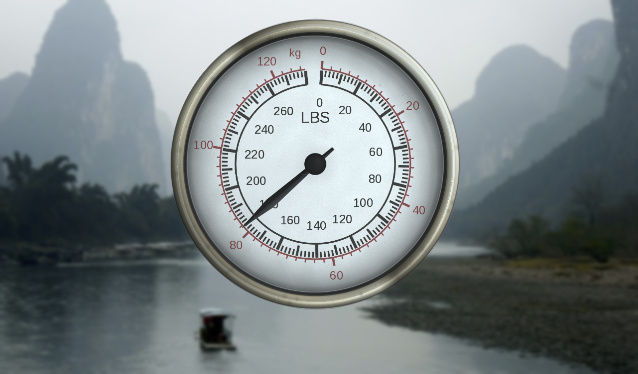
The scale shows 180 lb
